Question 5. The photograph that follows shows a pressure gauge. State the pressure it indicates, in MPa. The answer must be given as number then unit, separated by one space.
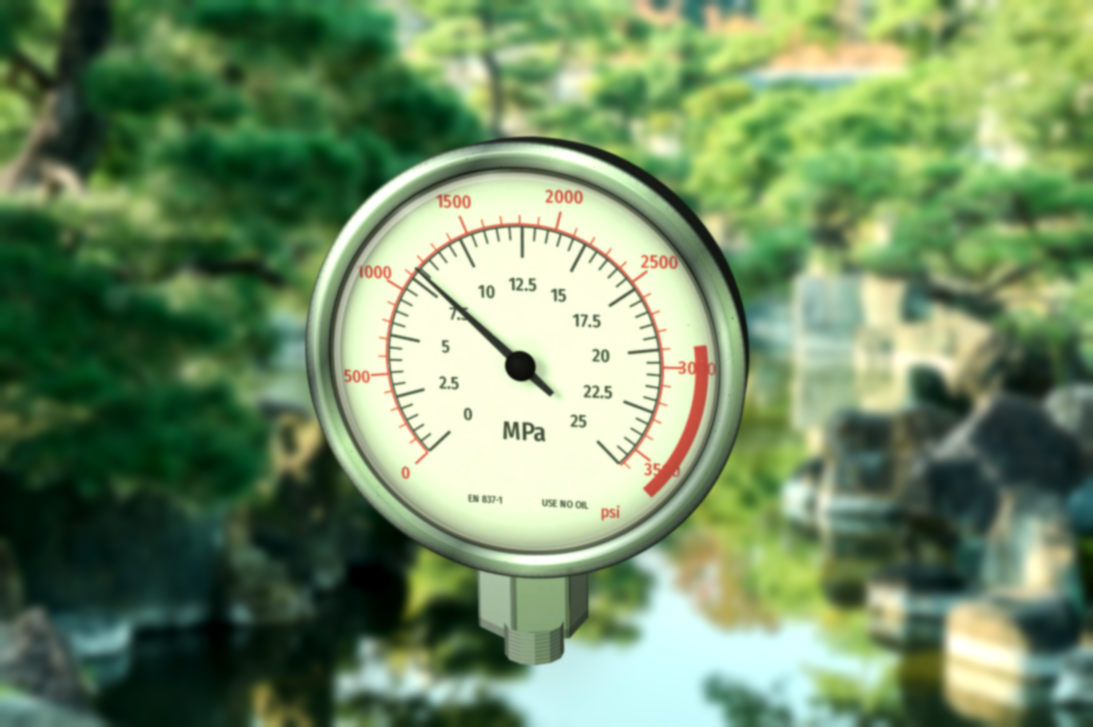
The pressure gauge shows 8 MPa
